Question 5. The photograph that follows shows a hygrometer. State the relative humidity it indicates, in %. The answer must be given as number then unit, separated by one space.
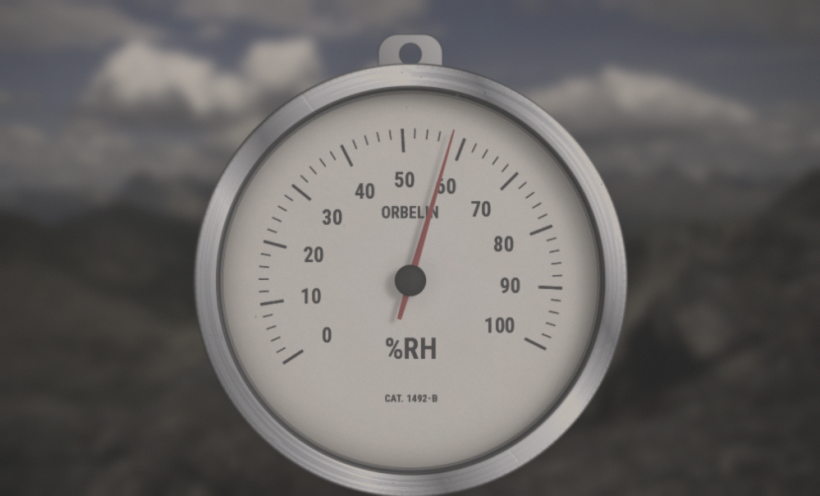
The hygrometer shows 58 %
